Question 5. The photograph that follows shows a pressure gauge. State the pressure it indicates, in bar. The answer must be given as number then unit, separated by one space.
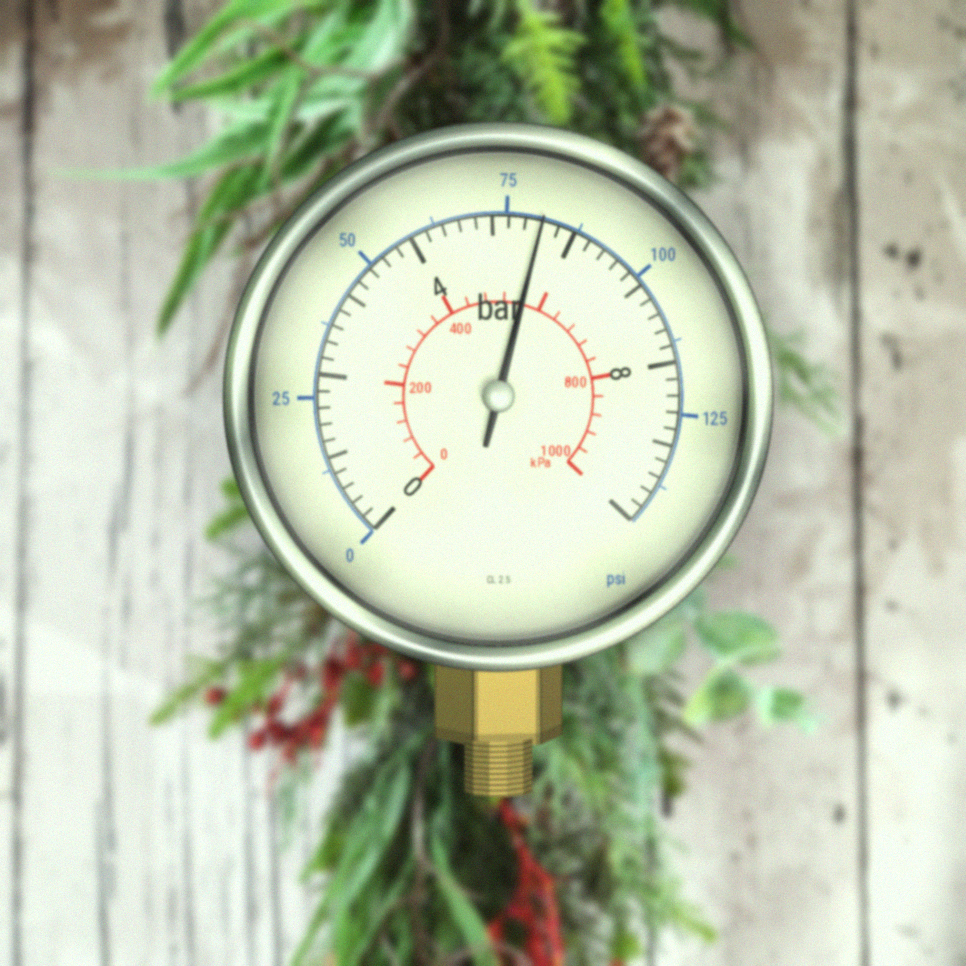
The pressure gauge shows 5.6 bar
